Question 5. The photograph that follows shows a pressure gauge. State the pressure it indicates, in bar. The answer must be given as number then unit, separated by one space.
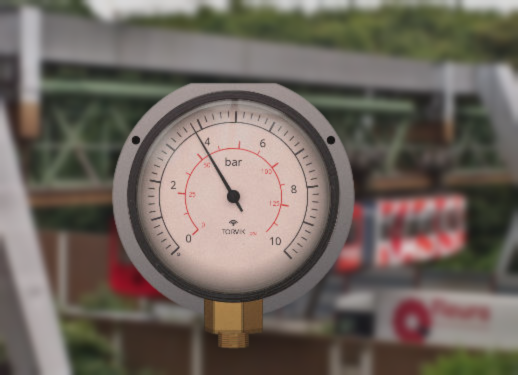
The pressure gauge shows 3.8 bar
